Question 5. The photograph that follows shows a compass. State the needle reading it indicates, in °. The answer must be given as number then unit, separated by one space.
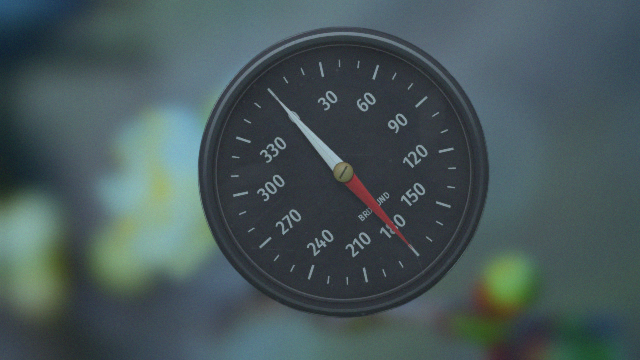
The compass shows 180 °
